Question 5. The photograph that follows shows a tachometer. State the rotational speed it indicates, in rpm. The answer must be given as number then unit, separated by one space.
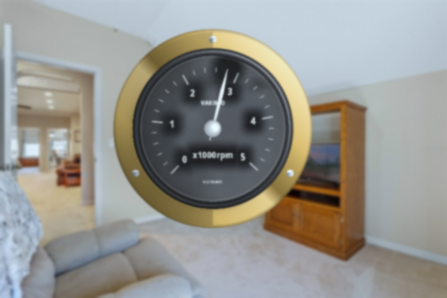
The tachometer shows 2800 rpm
